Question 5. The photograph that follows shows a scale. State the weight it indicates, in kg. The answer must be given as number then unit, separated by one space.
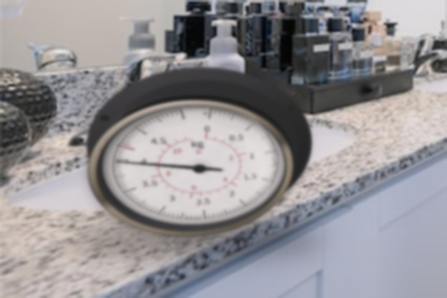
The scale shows 4 kg
